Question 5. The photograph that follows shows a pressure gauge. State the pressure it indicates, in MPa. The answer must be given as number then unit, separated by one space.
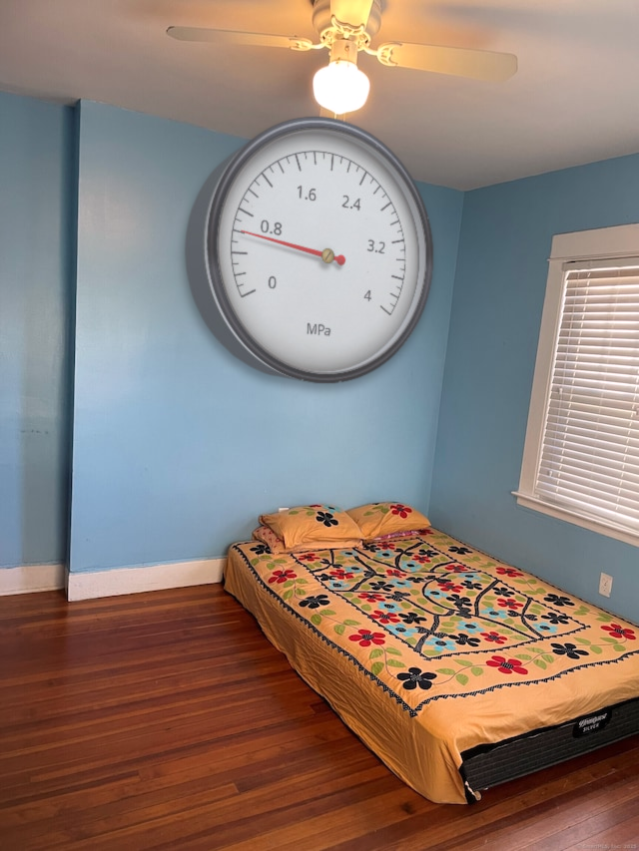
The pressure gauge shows 0.6 MPa
